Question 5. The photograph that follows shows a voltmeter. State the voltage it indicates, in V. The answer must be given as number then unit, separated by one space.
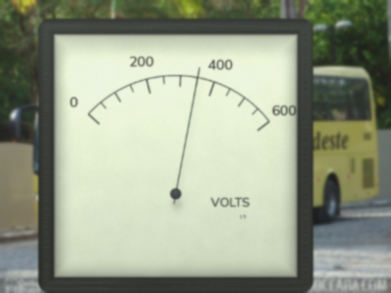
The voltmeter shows 350 V
